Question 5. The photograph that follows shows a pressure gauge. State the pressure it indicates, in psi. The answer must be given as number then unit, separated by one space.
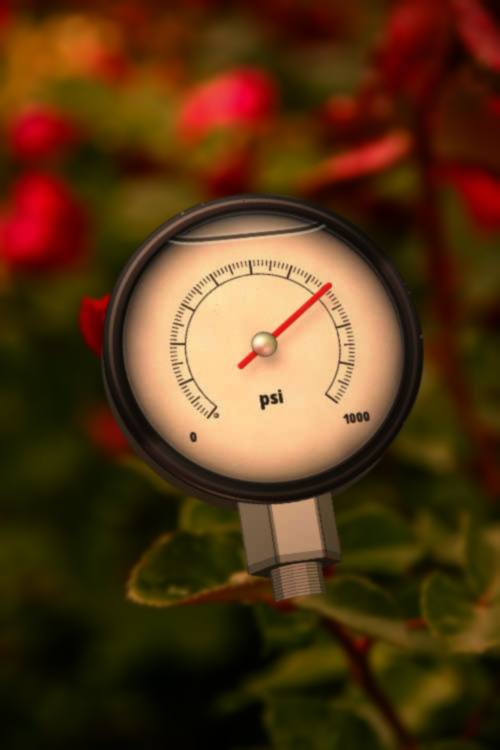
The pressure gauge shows 700 psi
